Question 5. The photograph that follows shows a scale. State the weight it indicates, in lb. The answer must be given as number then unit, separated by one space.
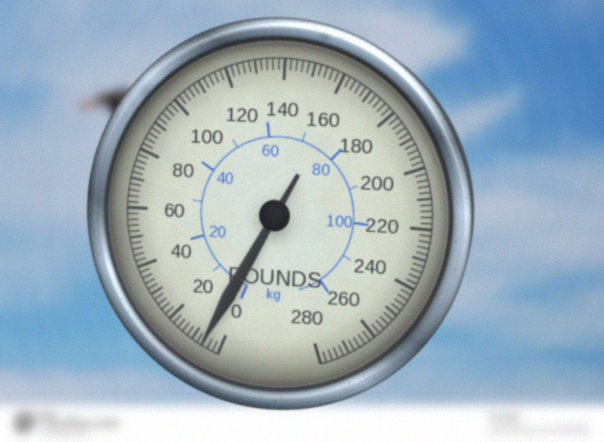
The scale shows 6 lb
